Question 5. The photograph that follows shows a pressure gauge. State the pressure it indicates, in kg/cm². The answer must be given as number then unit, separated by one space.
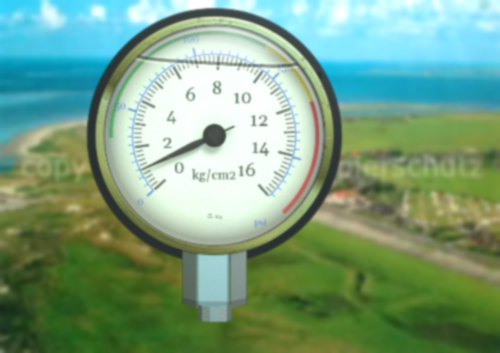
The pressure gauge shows 1 kg/cm²
